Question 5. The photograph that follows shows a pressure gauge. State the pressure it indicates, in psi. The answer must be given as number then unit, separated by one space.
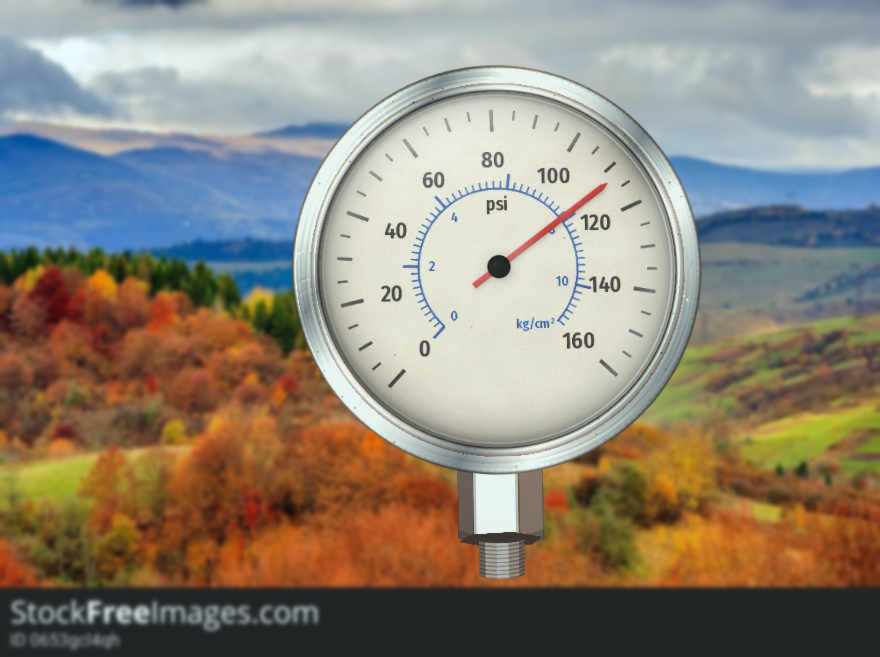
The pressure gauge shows 112.5 psi
